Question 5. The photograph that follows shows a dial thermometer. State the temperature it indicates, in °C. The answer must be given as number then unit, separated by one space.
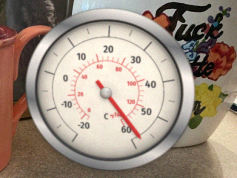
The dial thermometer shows 57.5 °C
